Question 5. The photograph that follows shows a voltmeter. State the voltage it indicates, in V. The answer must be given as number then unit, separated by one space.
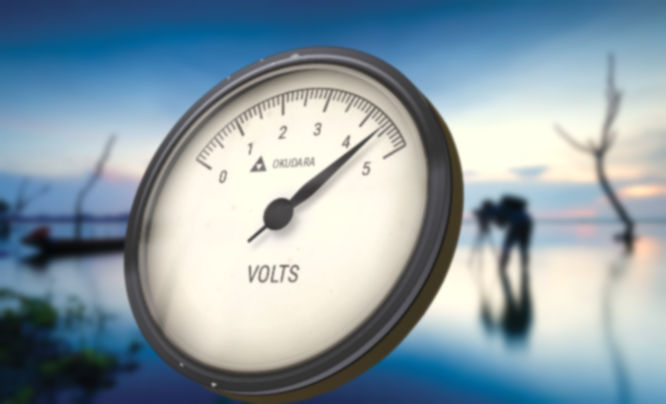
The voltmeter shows 4.5 V
